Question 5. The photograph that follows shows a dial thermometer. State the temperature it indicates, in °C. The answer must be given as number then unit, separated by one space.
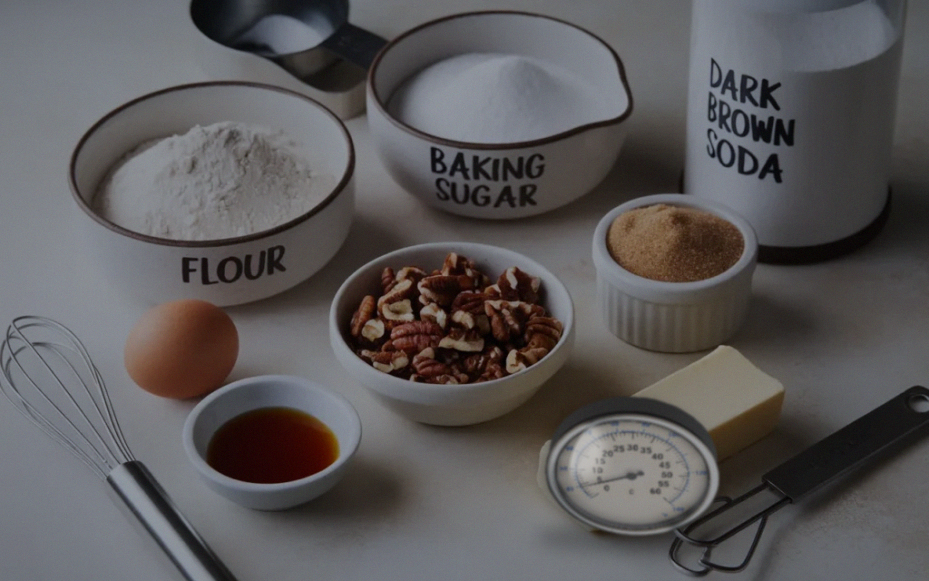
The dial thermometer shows 5 °C
